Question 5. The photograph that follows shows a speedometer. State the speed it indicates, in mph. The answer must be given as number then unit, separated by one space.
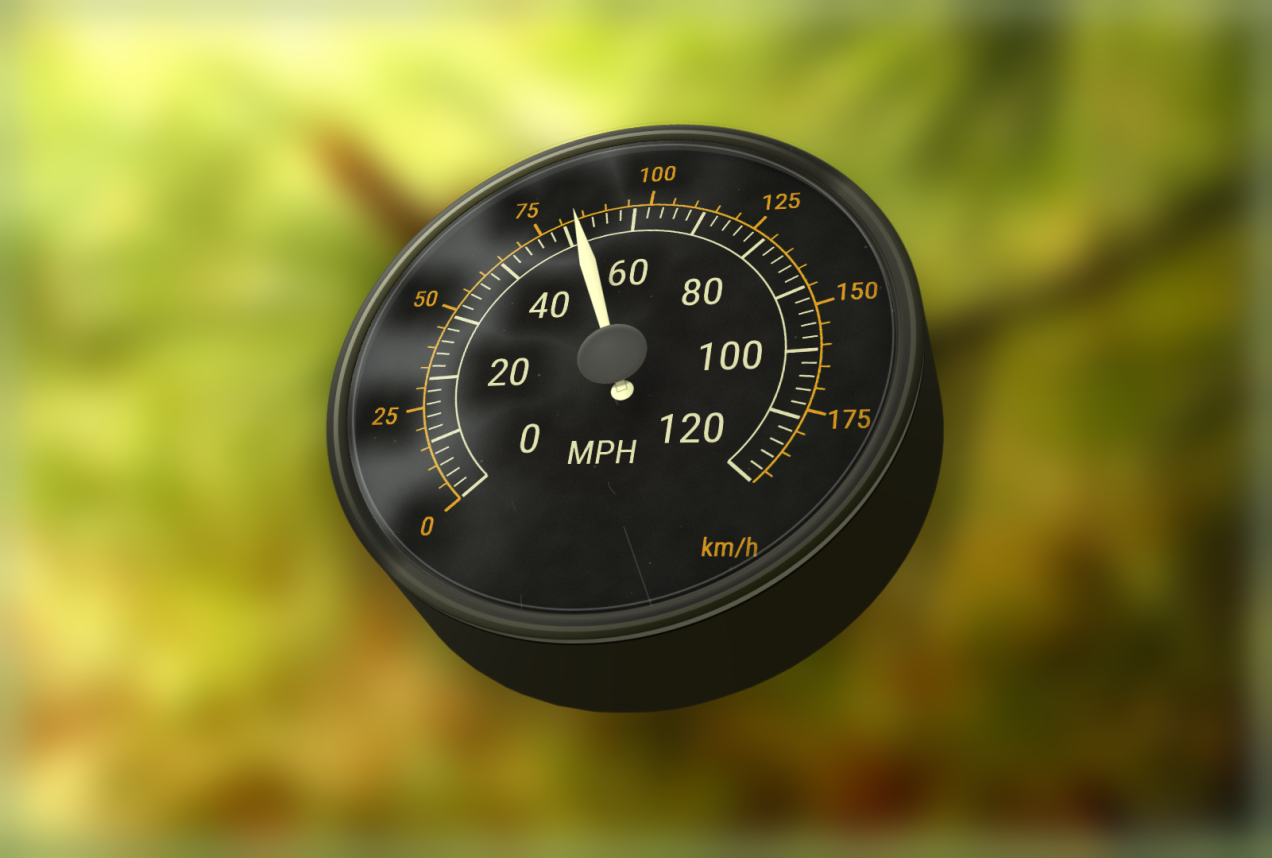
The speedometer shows 52 mph
